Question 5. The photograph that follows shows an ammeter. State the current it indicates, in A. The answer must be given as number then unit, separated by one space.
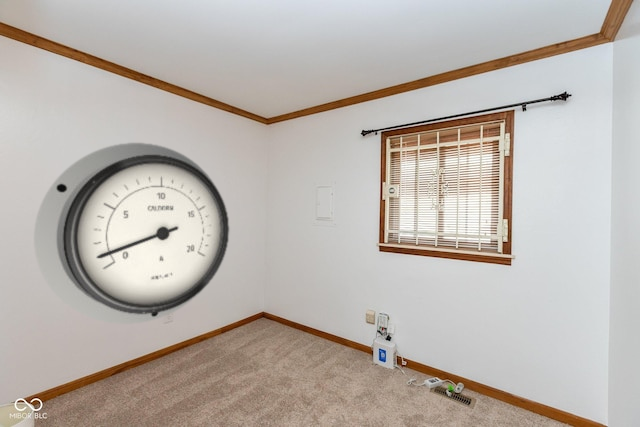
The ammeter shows 1 A
